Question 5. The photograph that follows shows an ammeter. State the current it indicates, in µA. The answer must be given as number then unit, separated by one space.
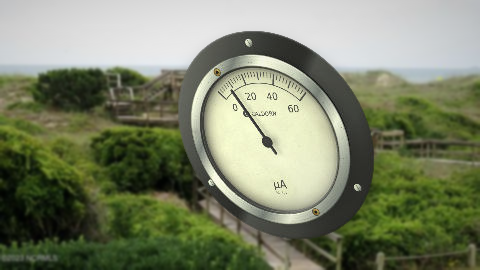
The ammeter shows 10 µA
